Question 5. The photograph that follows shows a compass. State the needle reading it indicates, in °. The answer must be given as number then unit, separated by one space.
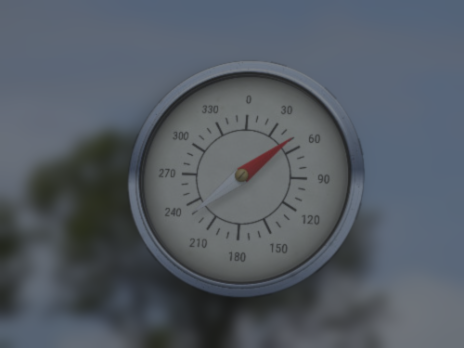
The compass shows 50 °
